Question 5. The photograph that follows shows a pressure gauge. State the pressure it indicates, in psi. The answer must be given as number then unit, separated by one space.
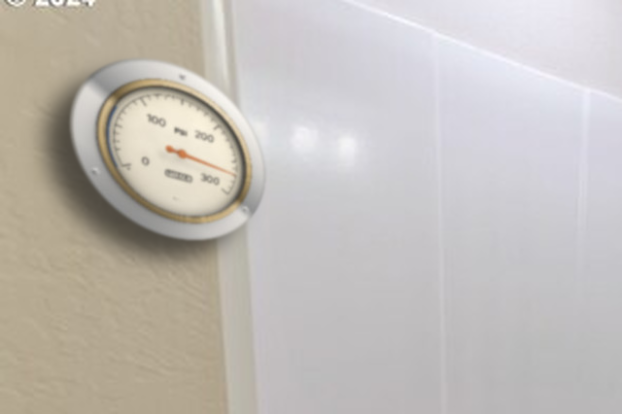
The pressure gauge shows 270 psi
